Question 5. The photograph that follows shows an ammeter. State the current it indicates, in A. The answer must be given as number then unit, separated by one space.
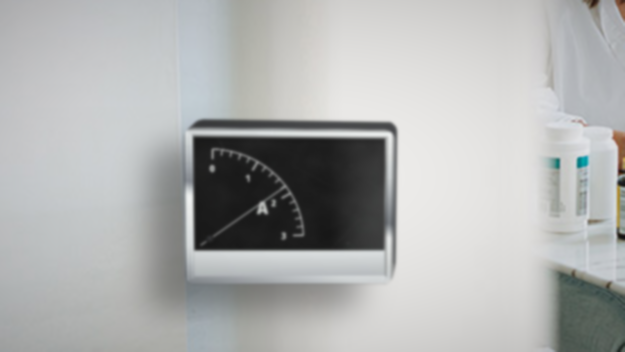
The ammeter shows 1.8 A
